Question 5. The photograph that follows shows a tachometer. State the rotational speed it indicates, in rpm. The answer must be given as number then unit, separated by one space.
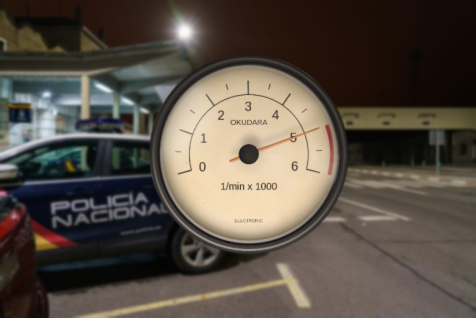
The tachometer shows 5000 rpm
